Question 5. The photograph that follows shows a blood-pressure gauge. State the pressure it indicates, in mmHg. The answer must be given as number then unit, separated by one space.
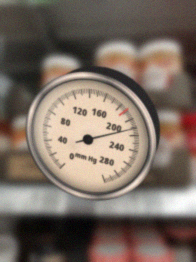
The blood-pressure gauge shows 210 mmHg
